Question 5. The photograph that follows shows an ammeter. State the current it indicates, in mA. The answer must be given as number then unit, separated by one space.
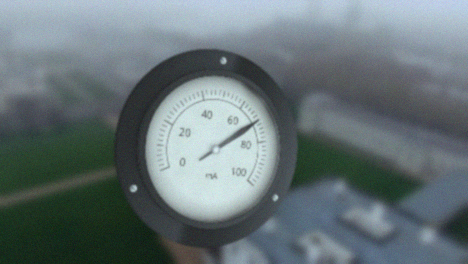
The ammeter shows 70 mA
